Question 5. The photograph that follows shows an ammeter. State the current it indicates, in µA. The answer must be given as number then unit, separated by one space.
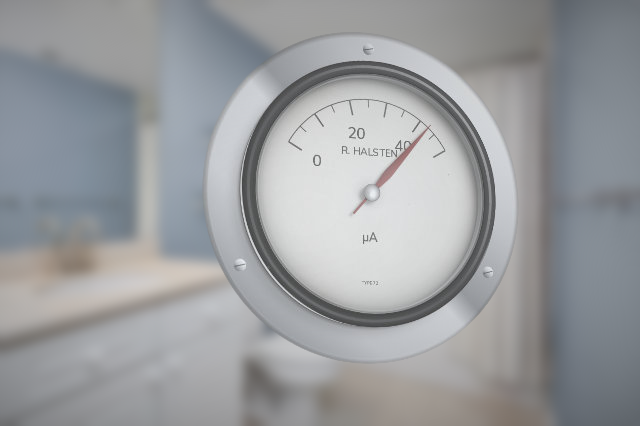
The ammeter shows 42.5 µA
